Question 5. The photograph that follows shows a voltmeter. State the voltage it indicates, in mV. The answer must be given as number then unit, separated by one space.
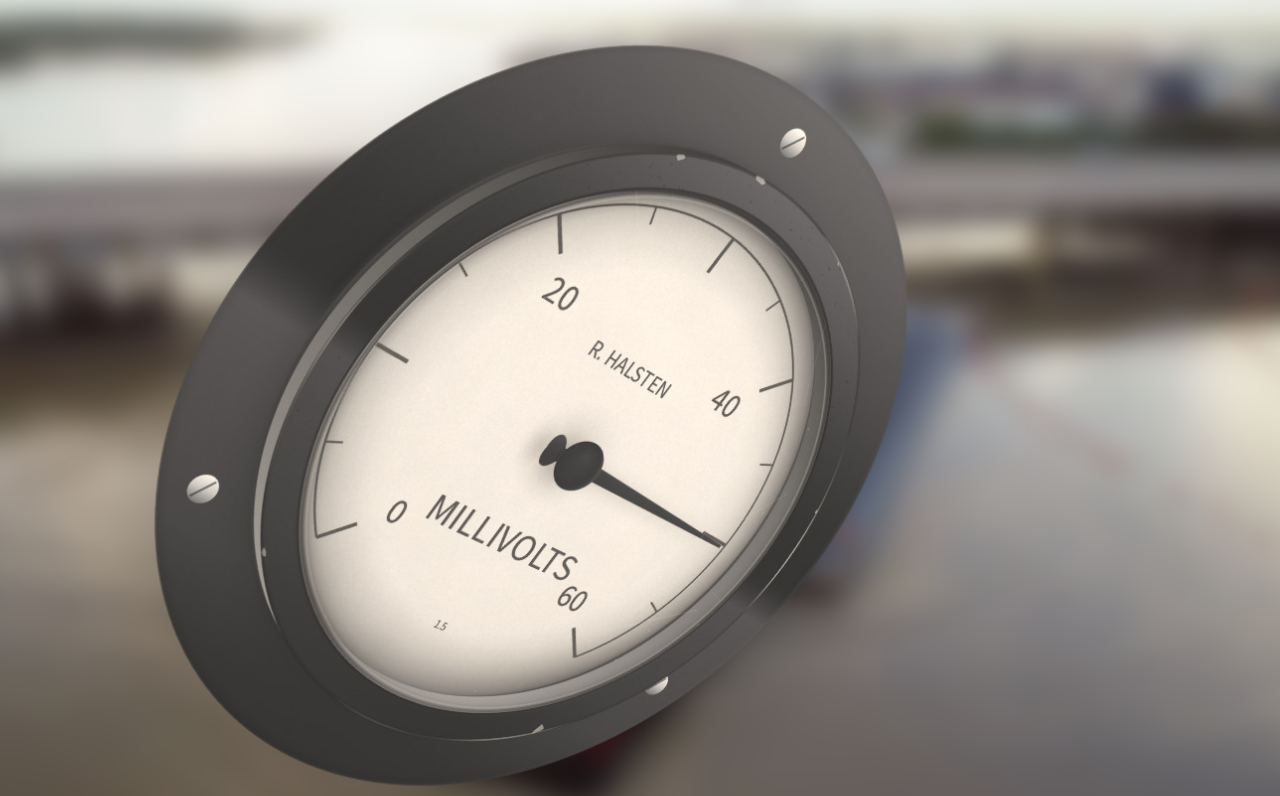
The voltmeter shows 50 mV
